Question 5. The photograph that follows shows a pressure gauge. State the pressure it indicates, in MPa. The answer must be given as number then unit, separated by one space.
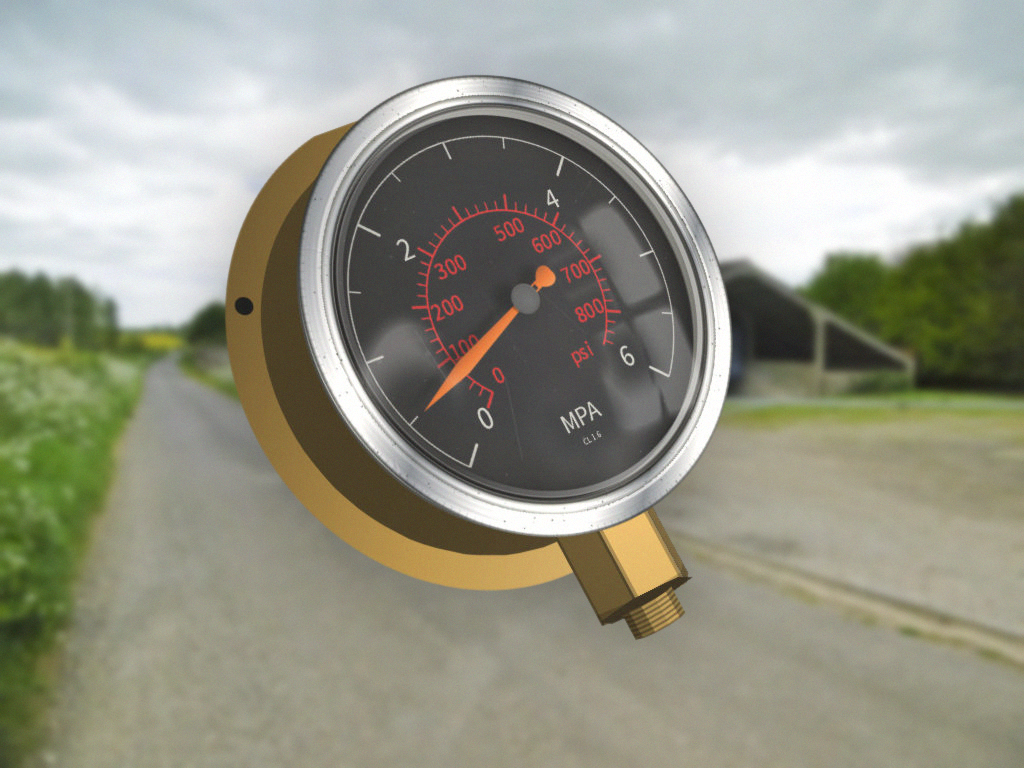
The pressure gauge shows 0.5 MPa
